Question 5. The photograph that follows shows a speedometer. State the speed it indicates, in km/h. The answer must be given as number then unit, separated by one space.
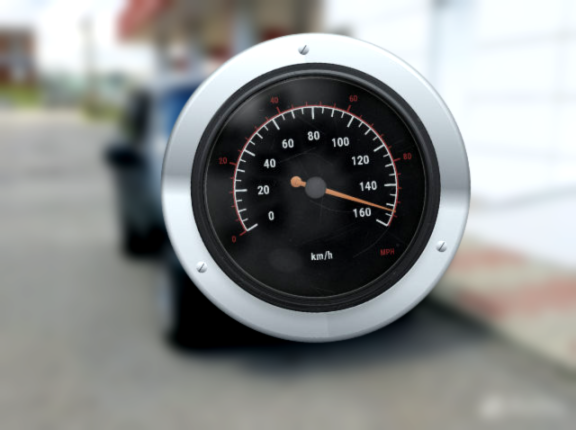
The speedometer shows 152.5 km/h
